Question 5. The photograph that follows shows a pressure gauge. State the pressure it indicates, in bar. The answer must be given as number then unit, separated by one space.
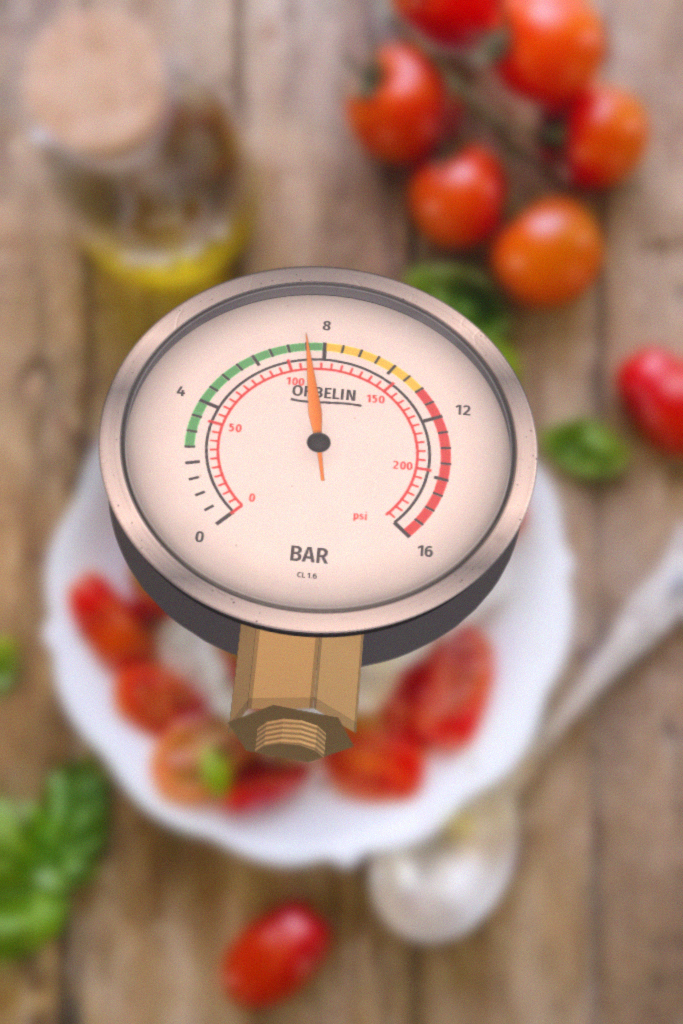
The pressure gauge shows 7.5 bar
